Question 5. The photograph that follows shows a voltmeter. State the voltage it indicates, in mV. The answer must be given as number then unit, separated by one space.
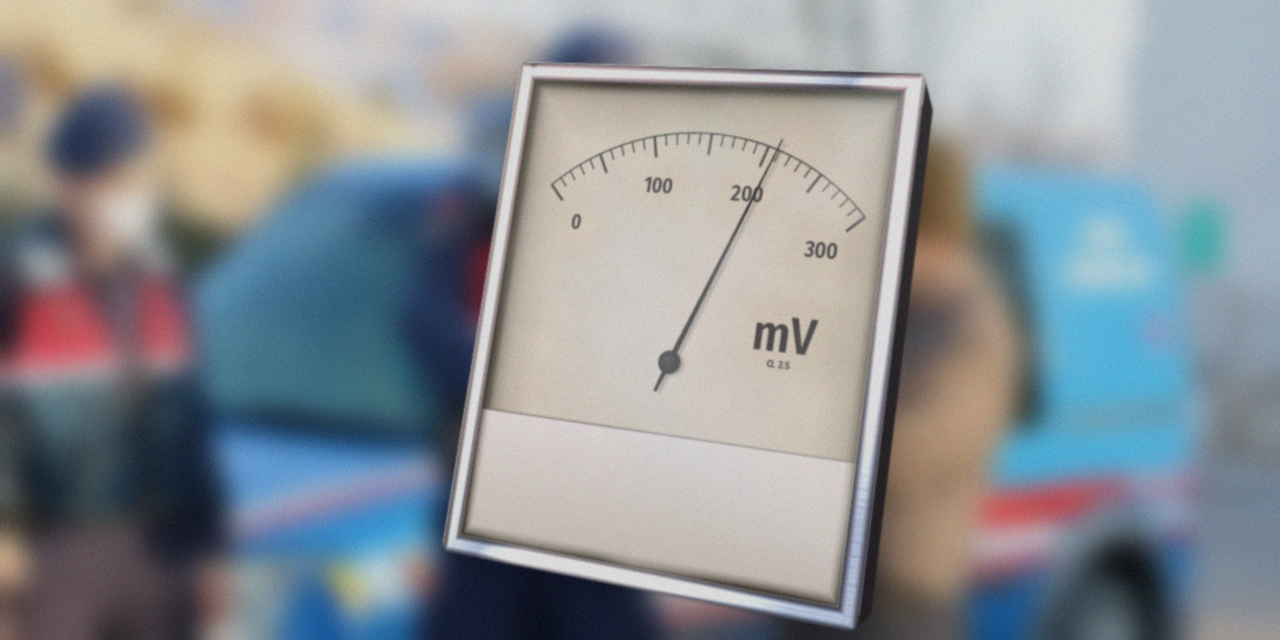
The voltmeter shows 210 mV
